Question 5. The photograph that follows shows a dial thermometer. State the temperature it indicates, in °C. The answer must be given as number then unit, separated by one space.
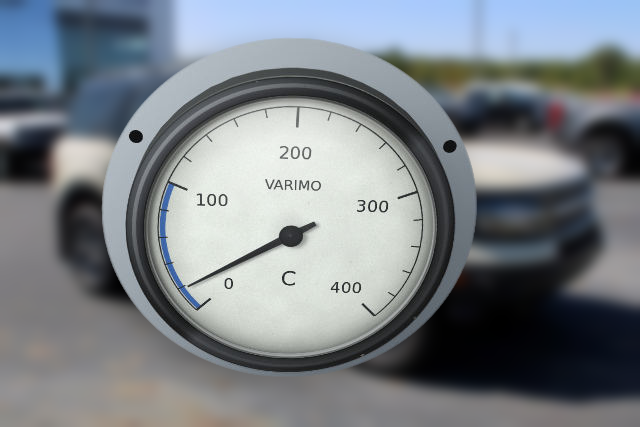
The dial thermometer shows 20 °C
